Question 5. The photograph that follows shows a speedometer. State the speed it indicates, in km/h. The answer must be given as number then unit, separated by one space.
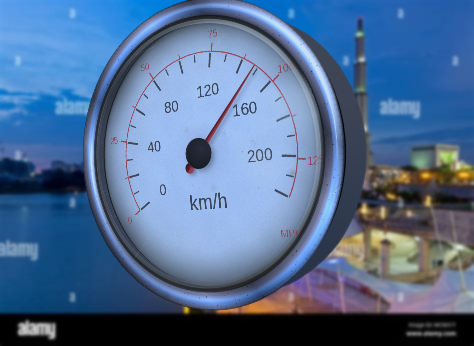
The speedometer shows 150 km/h
